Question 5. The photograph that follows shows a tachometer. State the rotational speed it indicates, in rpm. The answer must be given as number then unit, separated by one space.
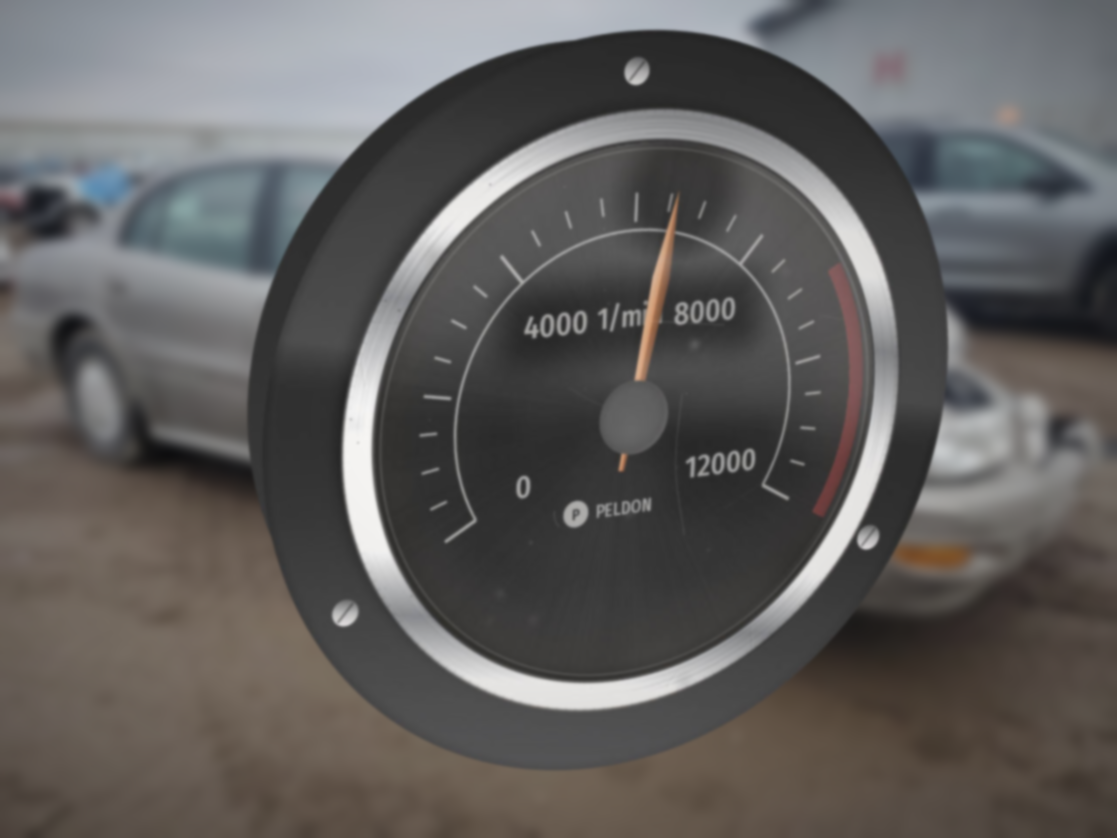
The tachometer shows 6500 rpm
